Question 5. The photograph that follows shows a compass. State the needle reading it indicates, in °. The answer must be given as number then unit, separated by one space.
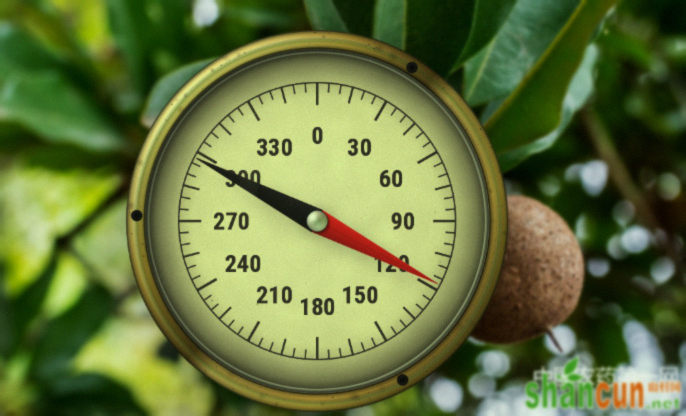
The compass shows 117.5 °
